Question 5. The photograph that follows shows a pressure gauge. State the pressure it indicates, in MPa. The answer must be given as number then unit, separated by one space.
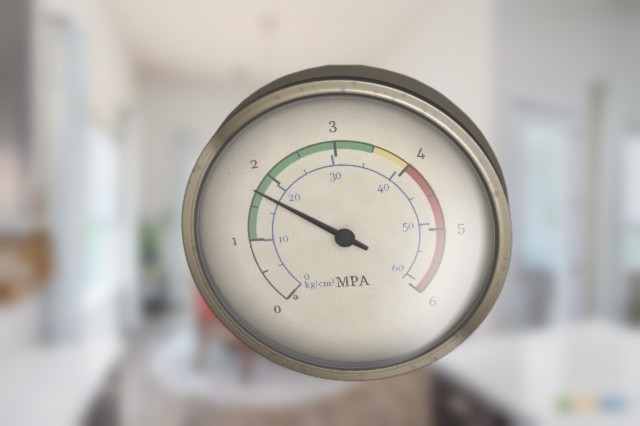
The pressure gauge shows 1.75 MPa
